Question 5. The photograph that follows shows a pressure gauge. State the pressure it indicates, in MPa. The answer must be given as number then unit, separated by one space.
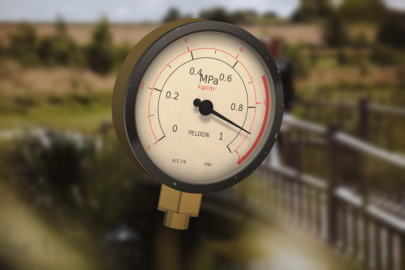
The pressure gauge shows 0.9 MPa
